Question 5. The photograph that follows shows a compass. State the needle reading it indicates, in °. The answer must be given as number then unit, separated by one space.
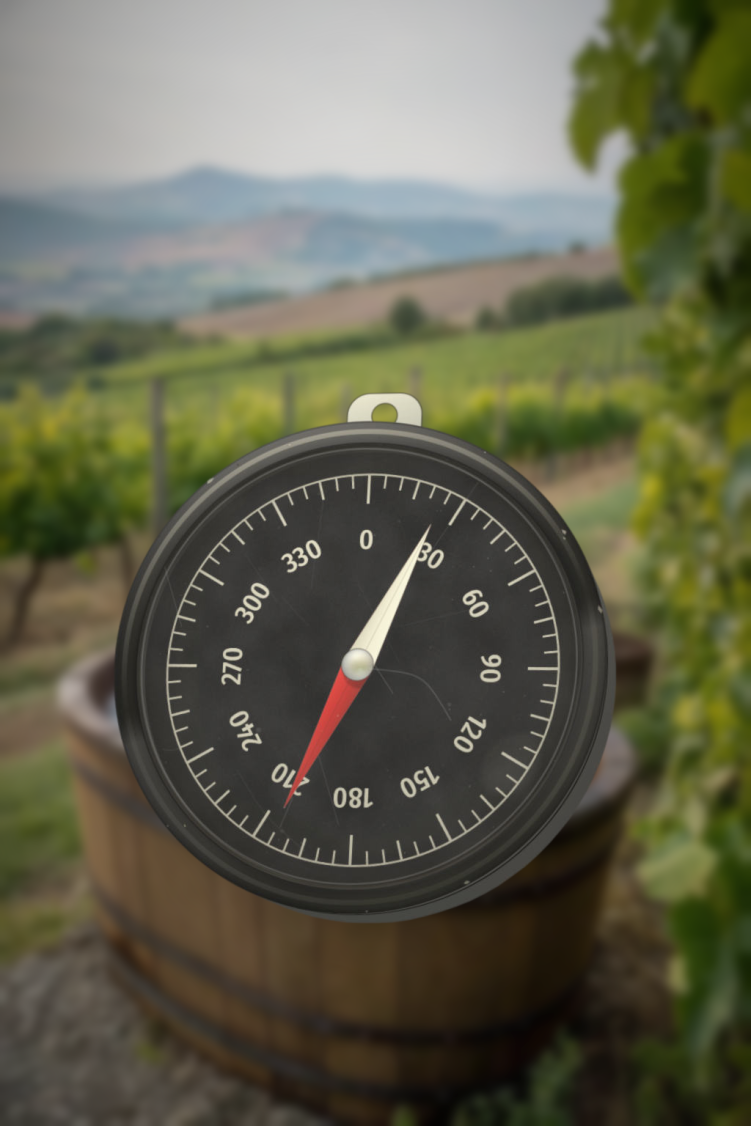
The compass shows 205 °
